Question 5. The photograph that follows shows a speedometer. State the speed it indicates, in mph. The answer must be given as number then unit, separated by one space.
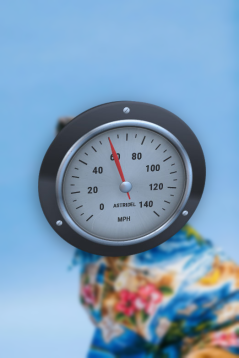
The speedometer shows 60 mph
